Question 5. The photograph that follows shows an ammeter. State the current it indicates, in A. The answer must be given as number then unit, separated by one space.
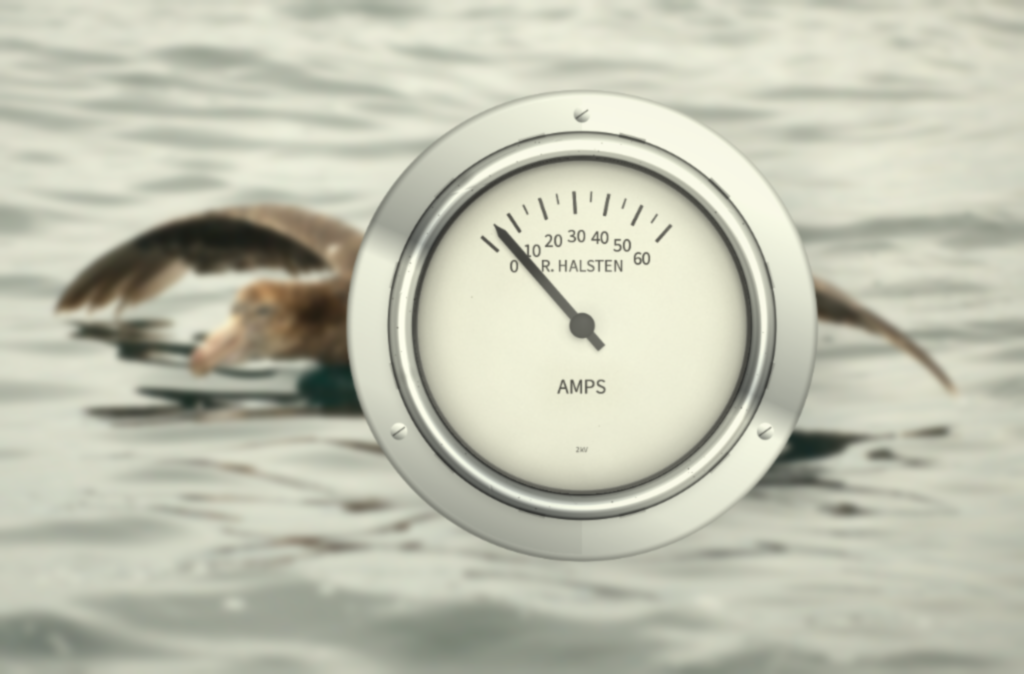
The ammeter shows 5 A
